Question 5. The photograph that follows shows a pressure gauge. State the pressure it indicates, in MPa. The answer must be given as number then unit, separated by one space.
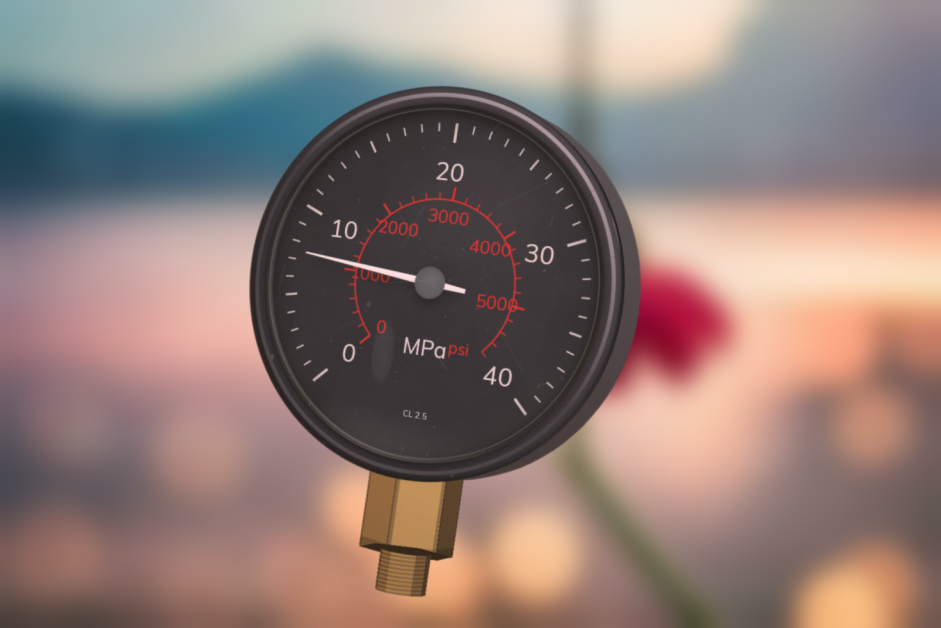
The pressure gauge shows 7.5 MPa
